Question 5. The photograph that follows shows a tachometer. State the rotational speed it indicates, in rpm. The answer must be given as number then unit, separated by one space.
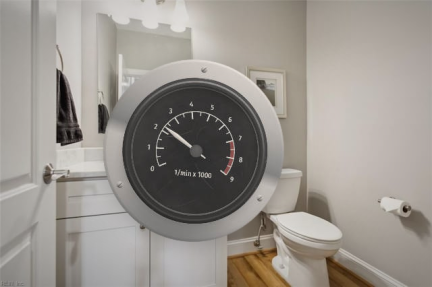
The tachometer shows 2250 rpm
